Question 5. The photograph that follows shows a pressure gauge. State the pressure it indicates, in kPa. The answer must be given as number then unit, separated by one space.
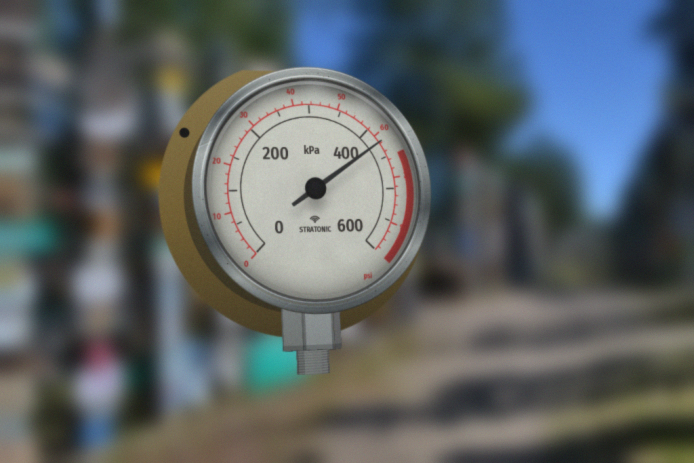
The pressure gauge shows 425 kPa
